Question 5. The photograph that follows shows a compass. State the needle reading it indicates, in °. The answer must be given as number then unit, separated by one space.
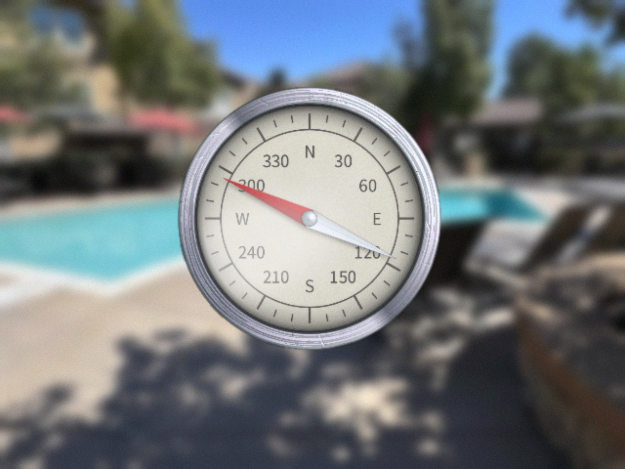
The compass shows 295 °
